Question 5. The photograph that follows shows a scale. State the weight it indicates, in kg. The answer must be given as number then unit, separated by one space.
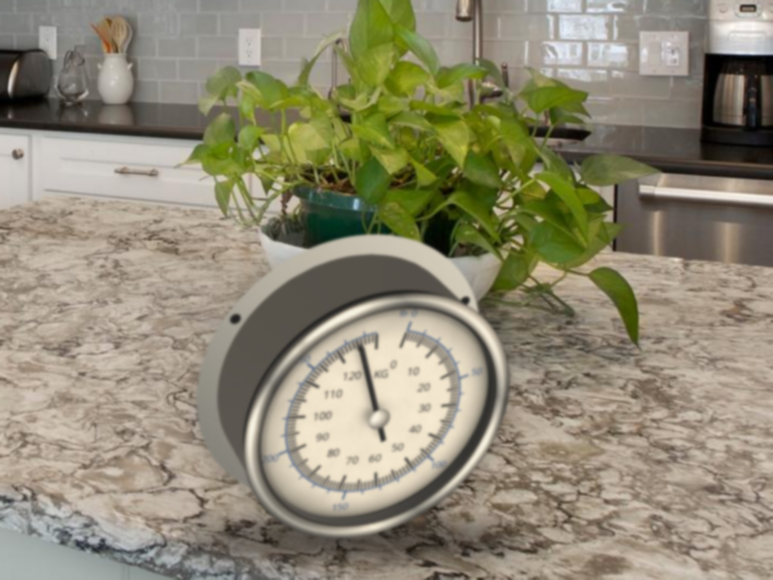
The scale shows 125 kg
